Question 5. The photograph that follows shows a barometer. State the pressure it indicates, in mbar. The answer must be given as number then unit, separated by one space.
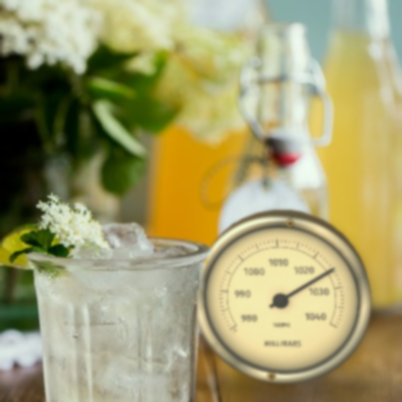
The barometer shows 1025 mbar
